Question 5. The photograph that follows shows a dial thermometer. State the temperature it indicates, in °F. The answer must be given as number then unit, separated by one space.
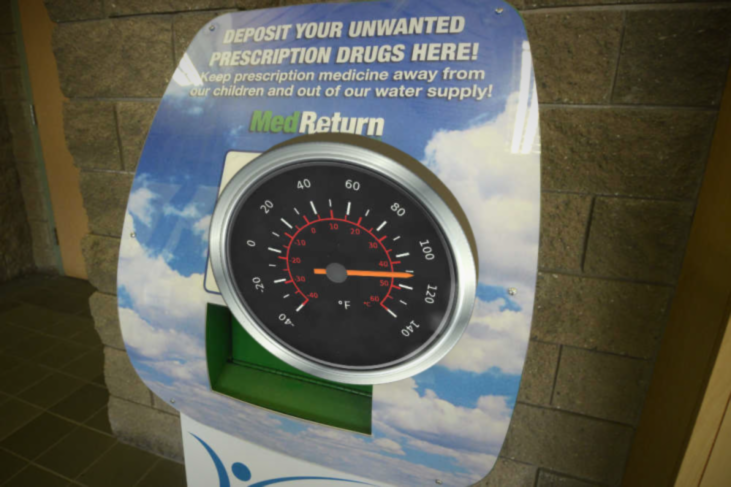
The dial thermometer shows 110 °F
